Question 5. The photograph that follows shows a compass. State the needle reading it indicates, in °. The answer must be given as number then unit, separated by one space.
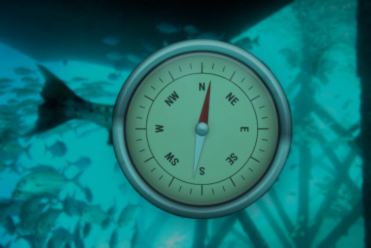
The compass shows 10 °
